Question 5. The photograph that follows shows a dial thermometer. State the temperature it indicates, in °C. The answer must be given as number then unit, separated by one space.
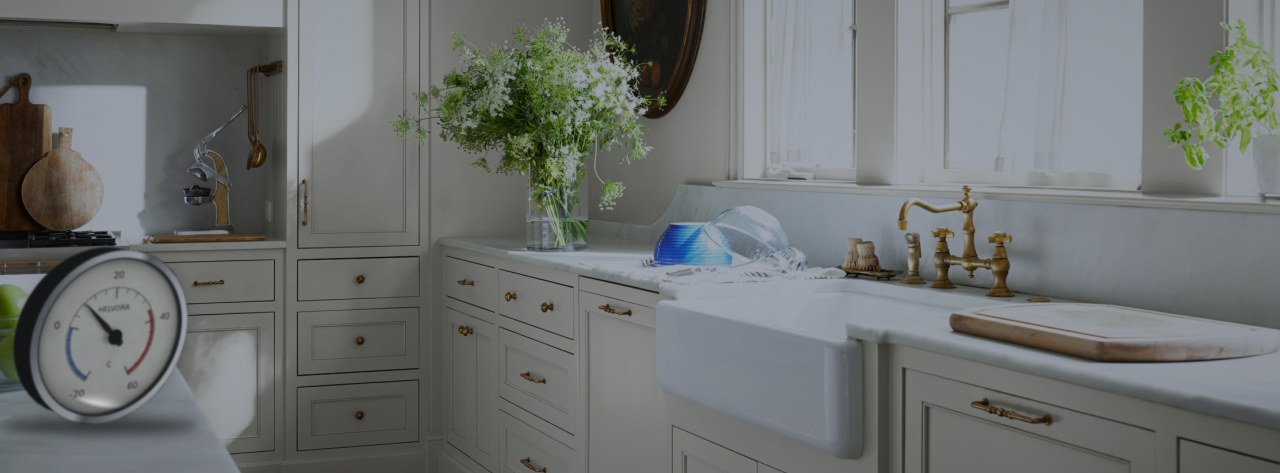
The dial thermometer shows 8 °C
